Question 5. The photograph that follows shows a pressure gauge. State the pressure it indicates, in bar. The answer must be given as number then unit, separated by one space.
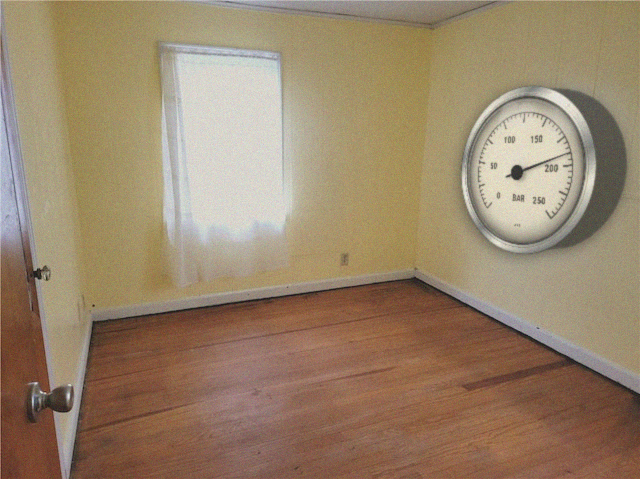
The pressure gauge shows 190 bar
